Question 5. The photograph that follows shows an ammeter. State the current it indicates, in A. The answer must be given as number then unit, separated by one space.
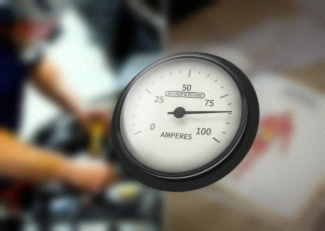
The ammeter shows 85 A
